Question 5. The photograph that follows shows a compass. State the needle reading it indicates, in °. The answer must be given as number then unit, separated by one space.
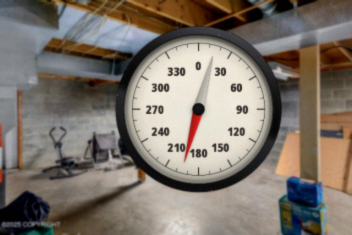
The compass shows 195 °
